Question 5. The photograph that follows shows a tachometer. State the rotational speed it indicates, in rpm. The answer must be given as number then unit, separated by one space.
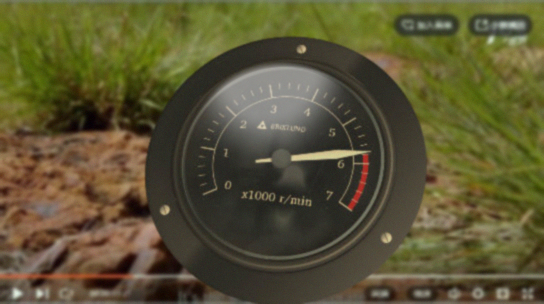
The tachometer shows 5800 rpm
